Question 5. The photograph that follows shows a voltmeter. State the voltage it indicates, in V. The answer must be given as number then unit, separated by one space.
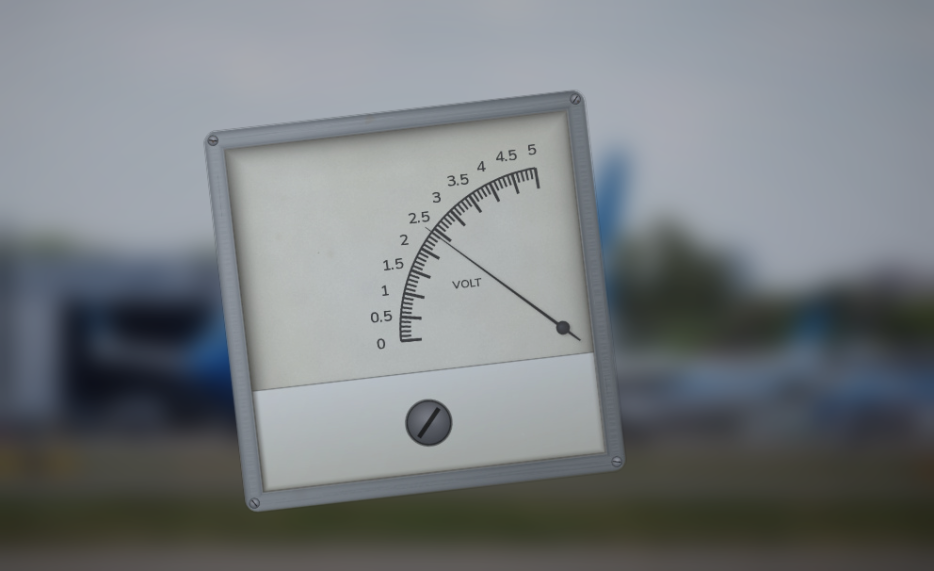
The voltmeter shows 2.4 V
